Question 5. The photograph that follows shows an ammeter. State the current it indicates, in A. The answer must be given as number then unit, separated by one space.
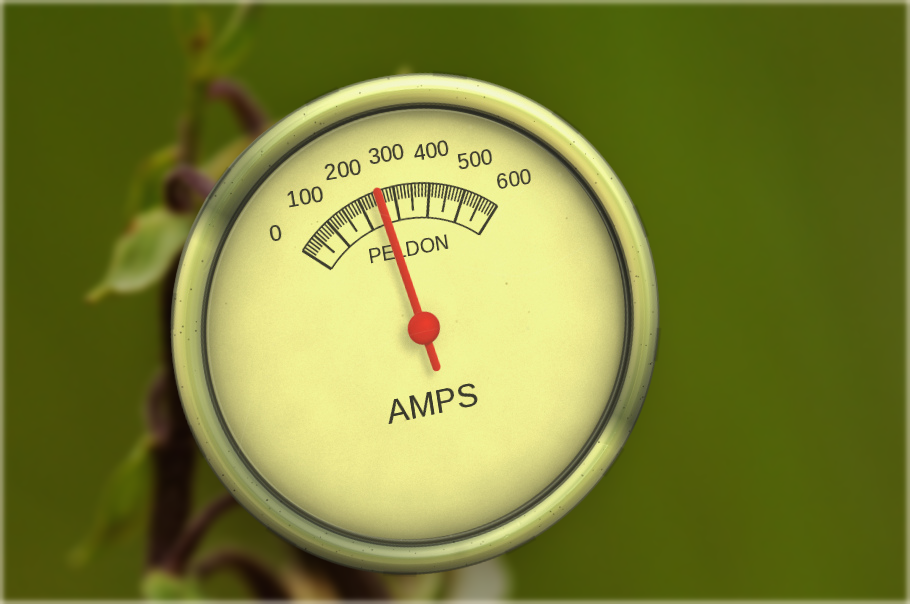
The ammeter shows 250 A
